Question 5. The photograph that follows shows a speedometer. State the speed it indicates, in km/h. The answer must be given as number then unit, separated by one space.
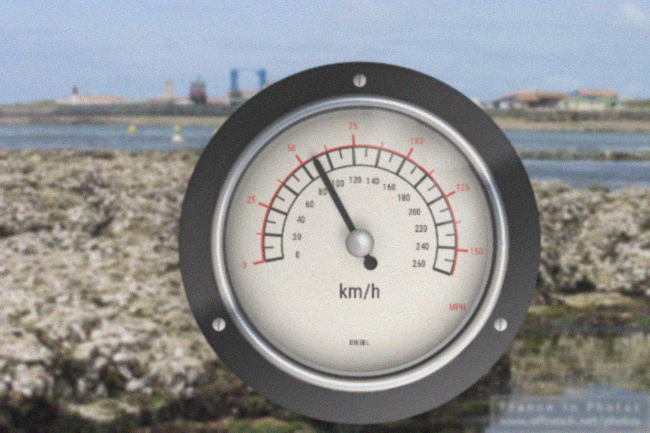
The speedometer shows 90 km/h
